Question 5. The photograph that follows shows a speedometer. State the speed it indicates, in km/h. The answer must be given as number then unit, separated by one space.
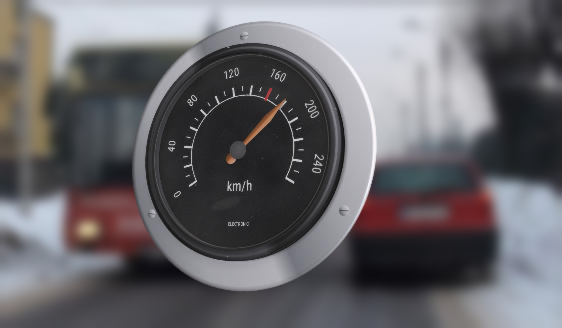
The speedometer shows 180 km/h
